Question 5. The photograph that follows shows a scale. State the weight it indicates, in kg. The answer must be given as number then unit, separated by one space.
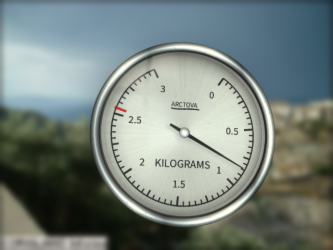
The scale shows 0.85 kg
